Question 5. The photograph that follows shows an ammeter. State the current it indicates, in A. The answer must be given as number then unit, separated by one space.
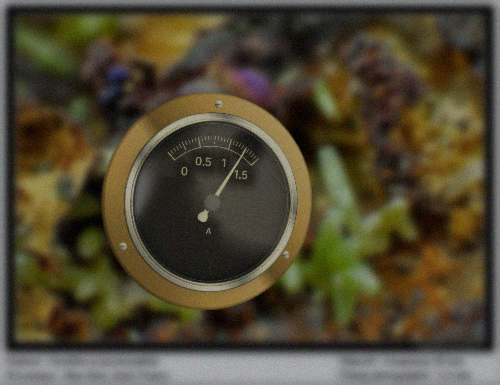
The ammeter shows 1.25 A
